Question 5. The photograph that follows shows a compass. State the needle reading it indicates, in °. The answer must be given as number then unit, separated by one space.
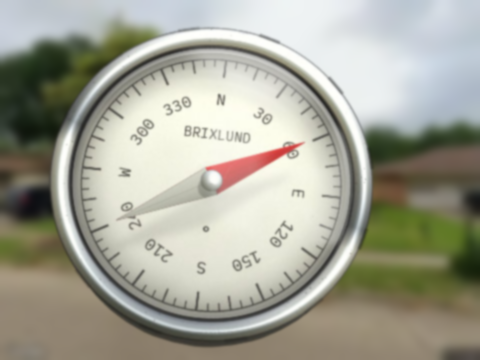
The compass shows 60 °
